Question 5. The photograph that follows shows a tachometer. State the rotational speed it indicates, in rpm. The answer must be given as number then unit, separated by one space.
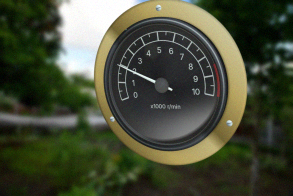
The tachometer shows 2000 rpm
